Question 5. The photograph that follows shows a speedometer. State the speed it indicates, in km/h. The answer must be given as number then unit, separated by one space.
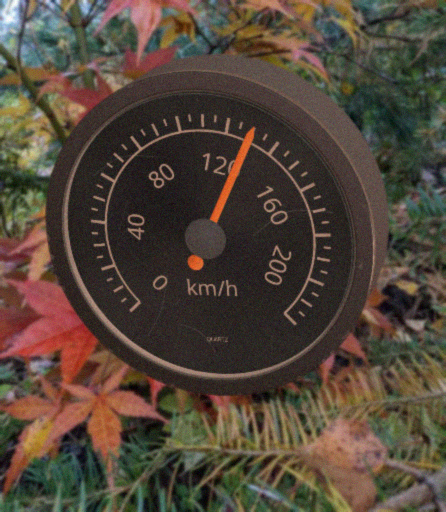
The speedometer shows 130 km/h
